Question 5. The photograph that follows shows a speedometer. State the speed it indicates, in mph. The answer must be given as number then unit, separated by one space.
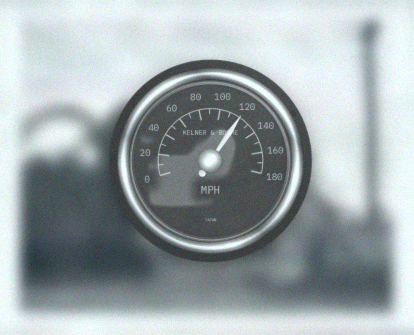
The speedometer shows 120 mph
